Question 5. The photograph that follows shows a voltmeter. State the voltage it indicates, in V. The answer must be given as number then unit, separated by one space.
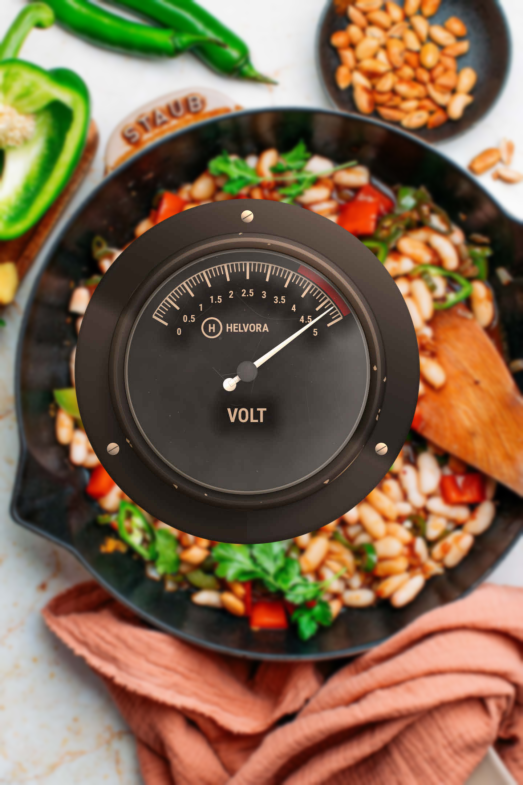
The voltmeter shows 4.7 V
